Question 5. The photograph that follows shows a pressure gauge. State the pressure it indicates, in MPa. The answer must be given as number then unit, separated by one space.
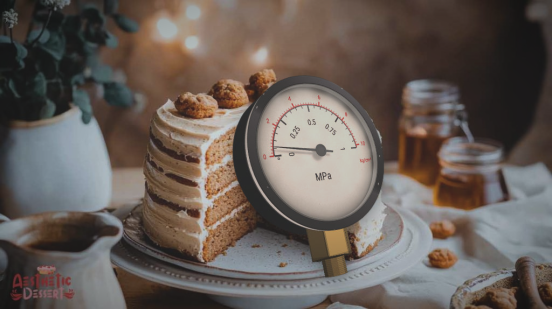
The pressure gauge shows 0.05 MPa
